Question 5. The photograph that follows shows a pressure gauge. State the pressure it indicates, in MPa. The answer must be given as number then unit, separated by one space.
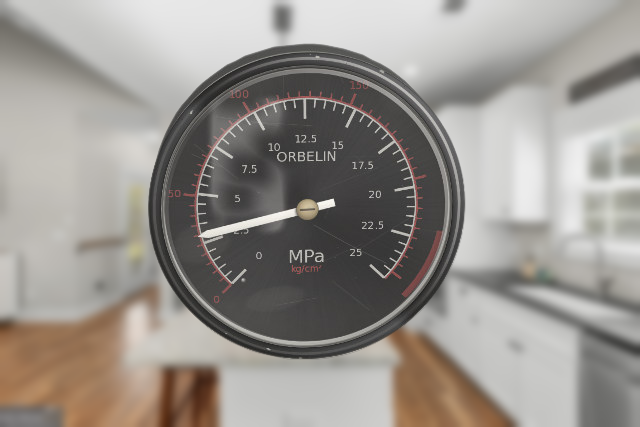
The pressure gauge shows 3 MPa
